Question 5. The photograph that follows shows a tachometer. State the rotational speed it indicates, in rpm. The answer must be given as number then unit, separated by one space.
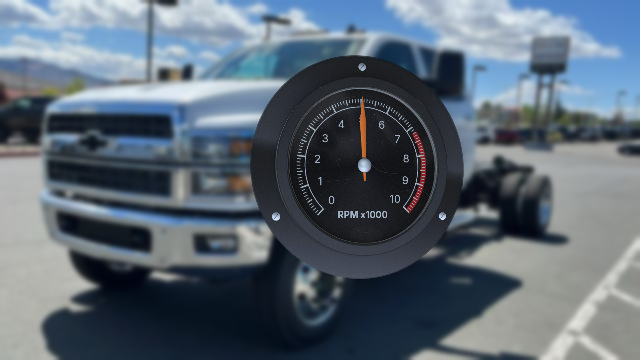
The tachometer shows 5000 rpm
